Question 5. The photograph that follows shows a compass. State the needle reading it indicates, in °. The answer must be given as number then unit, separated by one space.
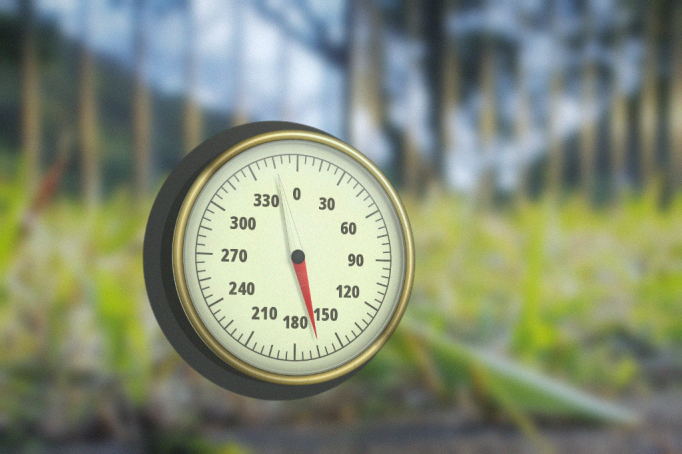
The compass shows 165 °
